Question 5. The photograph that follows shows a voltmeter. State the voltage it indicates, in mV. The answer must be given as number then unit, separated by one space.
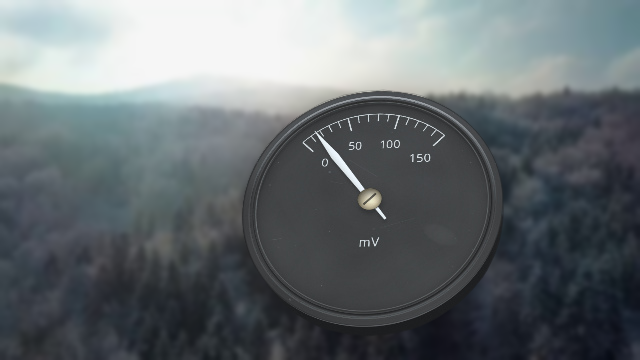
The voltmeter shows 15 mV
